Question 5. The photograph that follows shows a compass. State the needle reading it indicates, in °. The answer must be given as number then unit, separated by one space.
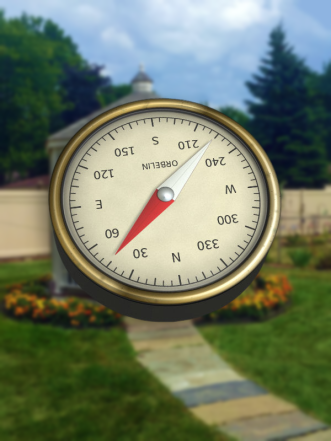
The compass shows 45 °
